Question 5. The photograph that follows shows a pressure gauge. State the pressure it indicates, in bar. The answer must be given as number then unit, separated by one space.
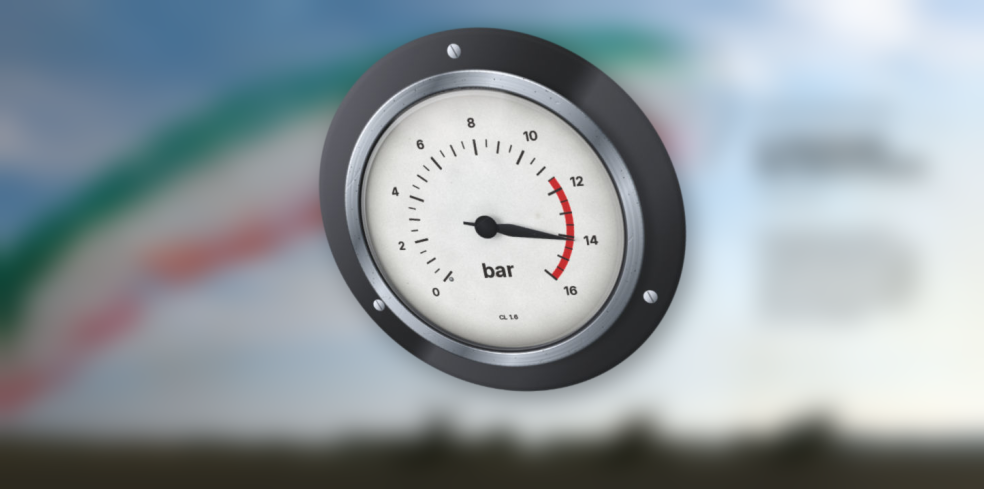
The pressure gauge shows 14 bar
